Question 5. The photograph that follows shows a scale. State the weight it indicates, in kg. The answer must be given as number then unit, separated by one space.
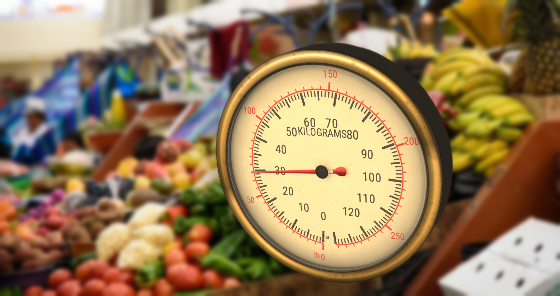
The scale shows 30 kg
